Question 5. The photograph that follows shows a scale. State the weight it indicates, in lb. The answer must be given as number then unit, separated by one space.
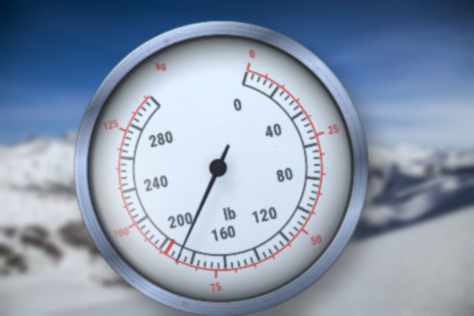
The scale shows 188 lb
